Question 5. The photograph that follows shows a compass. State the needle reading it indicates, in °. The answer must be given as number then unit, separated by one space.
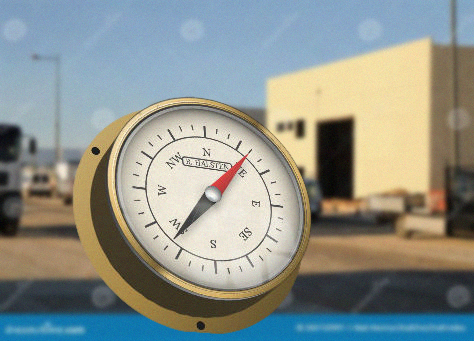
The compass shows 40 °
